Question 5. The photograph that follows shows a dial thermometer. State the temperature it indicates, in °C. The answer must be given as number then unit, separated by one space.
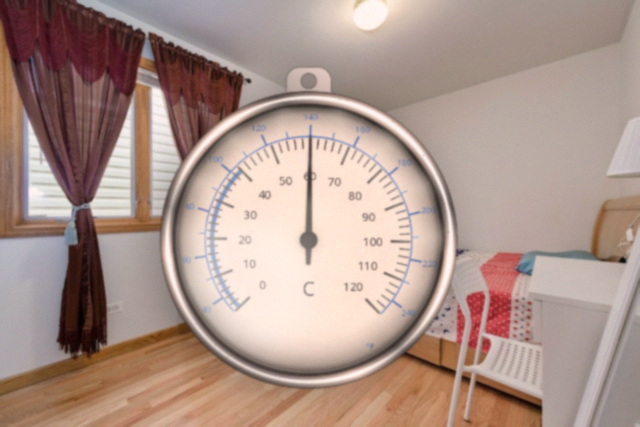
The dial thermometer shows 60 °C
